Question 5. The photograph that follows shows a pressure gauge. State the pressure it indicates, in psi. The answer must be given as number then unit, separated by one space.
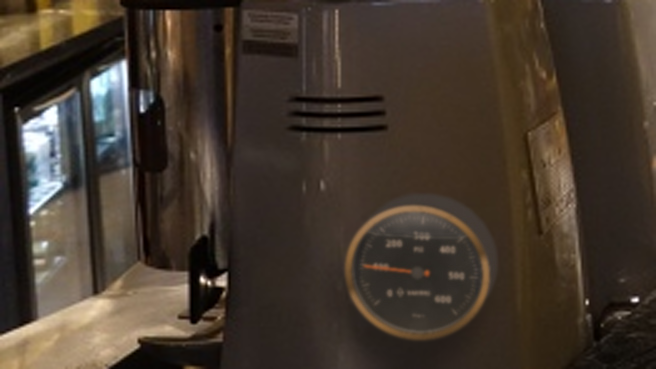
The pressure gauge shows 100 psi
